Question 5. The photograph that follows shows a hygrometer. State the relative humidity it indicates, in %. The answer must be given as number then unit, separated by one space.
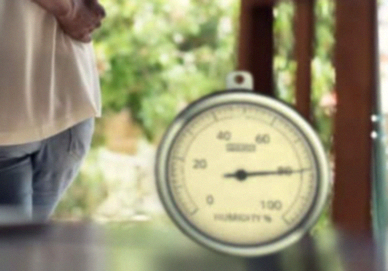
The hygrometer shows 80 %
